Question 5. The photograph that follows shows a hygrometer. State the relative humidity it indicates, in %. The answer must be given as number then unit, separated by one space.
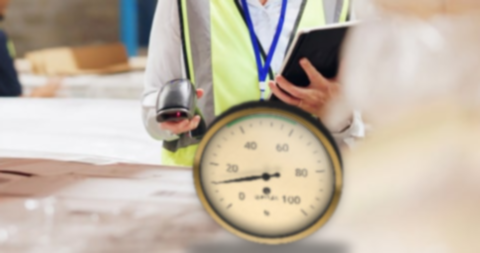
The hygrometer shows 12 %
